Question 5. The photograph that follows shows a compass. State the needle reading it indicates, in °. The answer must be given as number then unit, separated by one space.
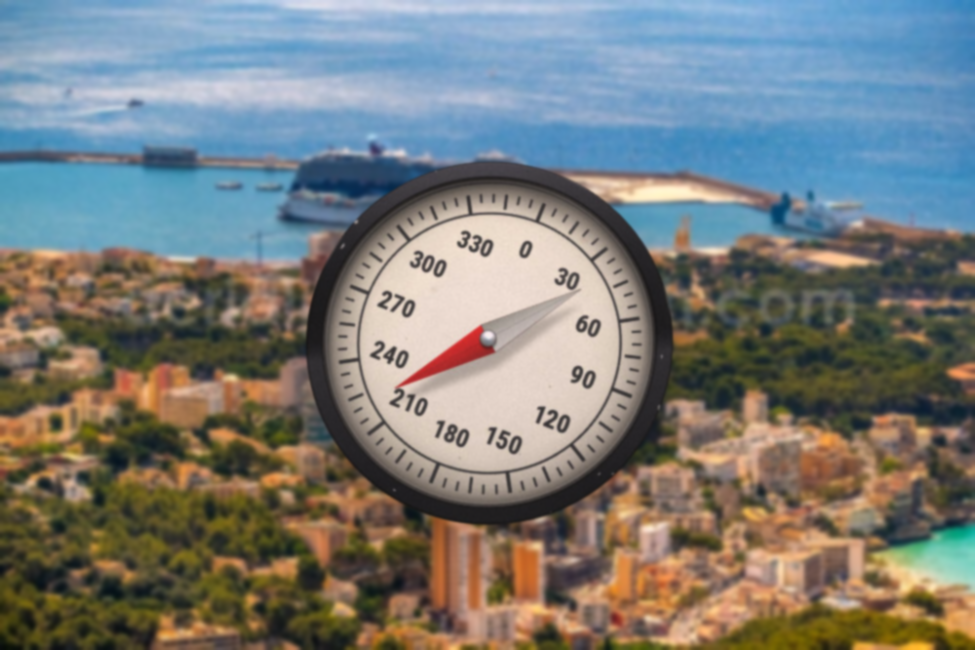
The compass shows 220 °
